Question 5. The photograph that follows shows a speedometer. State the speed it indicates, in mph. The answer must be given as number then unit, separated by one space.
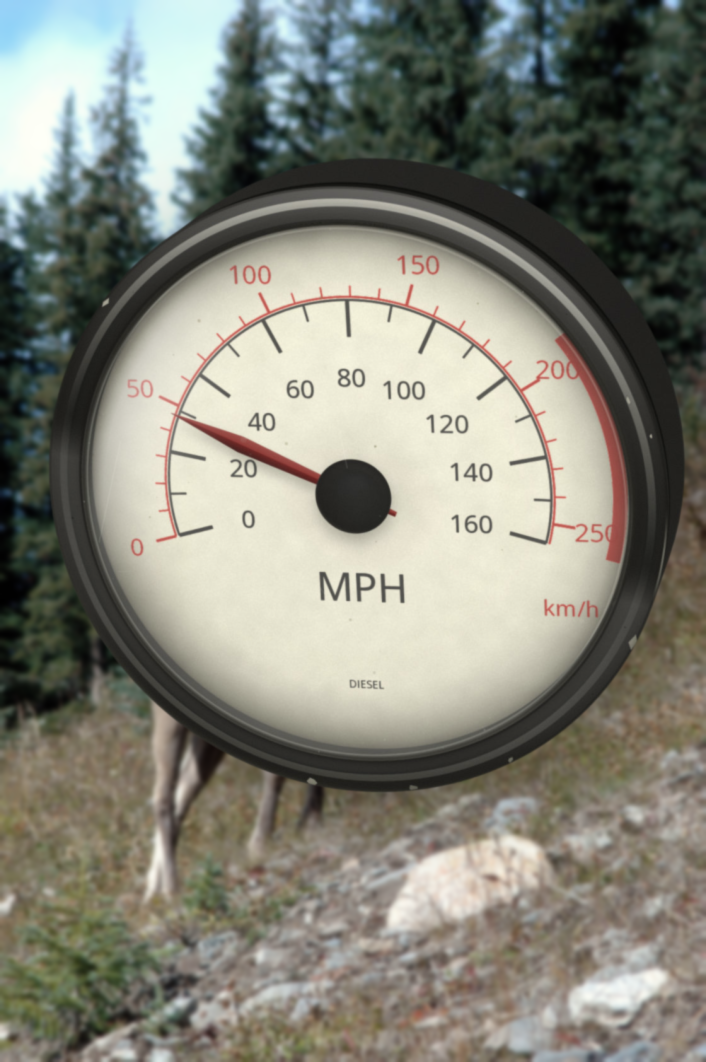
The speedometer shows 30 mph
